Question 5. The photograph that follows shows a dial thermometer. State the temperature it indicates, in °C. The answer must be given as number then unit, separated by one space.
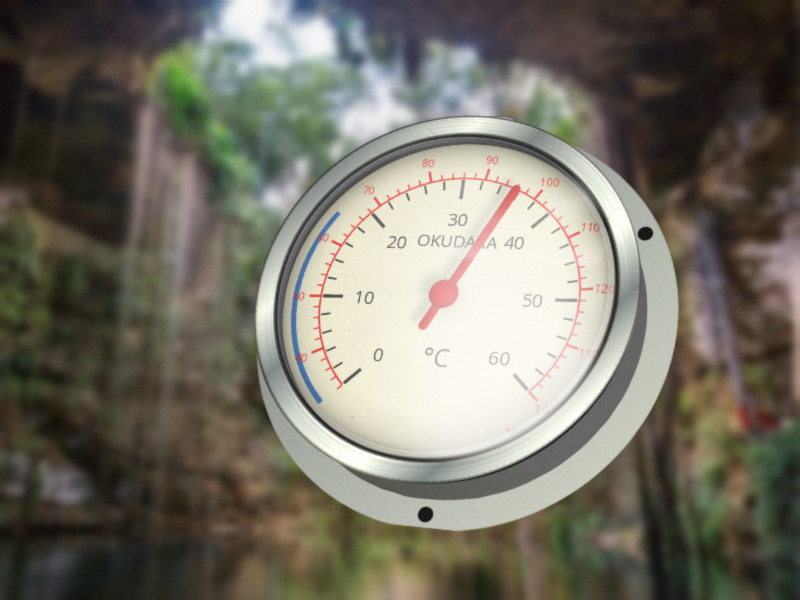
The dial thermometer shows 36 °C
